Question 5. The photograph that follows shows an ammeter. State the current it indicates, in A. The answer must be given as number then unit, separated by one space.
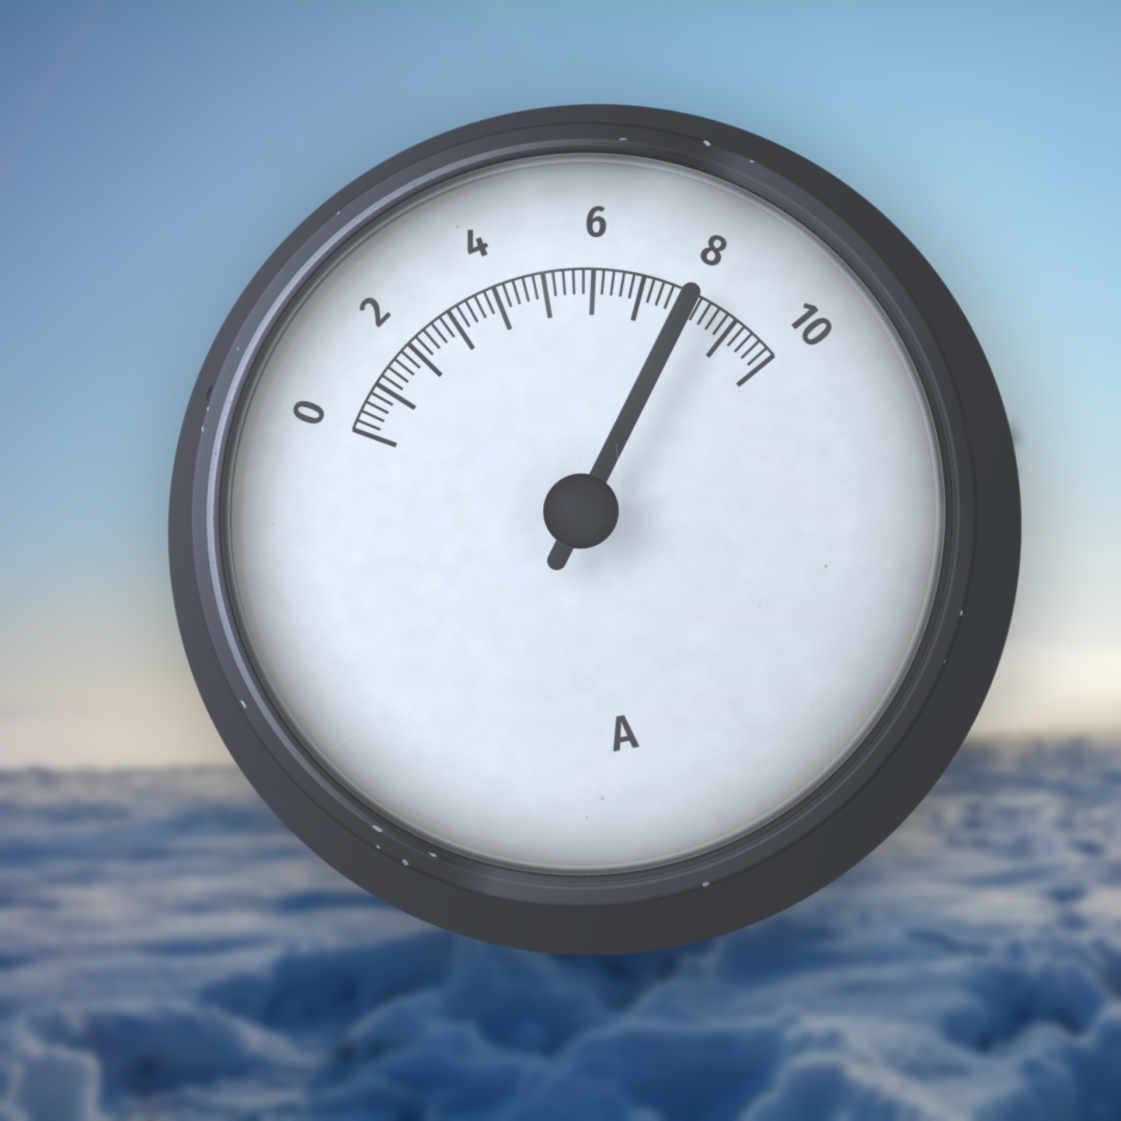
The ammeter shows 8 A
